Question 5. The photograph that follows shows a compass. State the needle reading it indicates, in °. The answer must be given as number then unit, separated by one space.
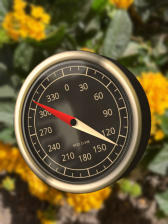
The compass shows 310 °
